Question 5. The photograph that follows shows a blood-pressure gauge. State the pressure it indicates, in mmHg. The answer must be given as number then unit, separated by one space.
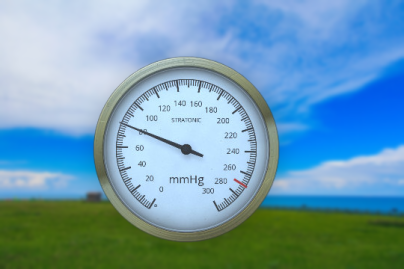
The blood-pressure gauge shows 80 mmHg
